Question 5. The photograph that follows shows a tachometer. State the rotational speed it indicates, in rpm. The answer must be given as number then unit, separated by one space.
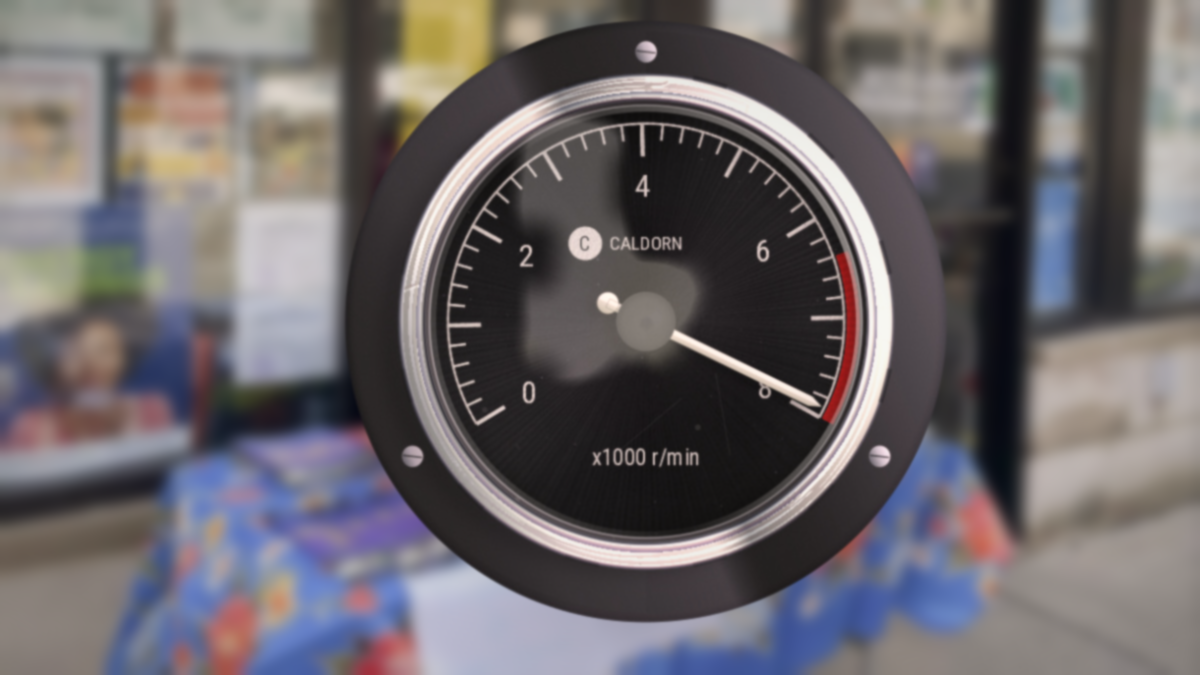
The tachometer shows 7900 rpm
